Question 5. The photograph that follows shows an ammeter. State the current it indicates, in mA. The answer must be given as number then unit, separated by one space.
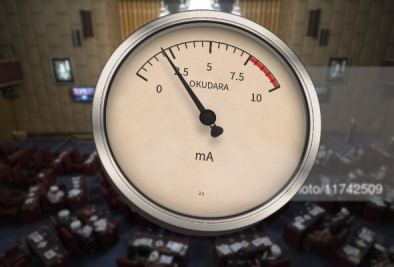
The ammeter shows 2 mA
